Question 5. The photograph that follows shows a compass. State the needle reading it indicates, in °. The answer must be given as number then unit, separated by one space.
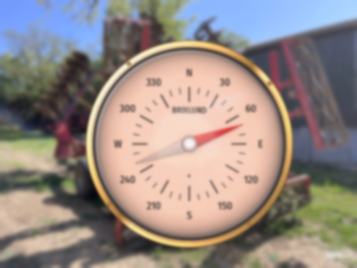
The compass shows 70 °
